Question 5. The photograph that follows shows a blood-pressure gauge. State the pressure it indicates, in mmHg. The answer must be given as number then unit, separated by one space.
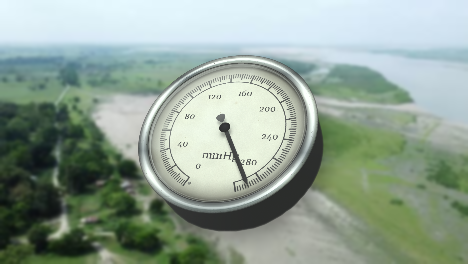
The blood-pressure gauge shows 290 mmHg
